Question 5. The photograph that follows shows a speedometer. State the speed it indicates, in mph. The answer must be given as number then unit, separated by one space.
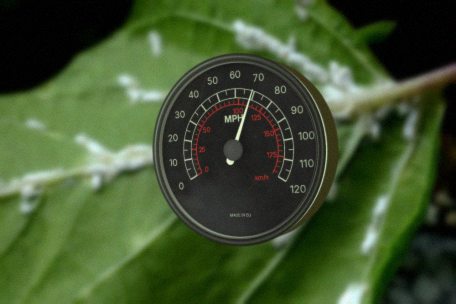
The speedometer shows 70 mph
